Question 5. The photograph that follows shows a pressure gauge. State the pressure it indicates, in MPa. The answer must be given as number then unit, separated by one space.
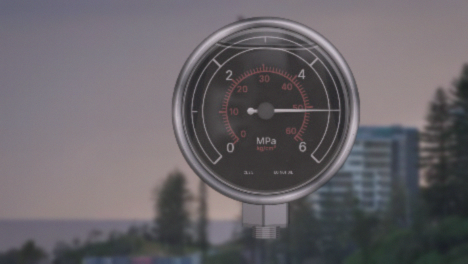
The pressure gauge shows 5 MPa
